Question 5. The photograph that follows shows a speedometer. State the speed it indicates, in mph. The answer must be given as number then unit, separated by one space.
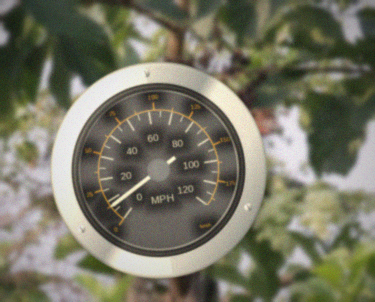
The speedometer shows 7.5 mph
